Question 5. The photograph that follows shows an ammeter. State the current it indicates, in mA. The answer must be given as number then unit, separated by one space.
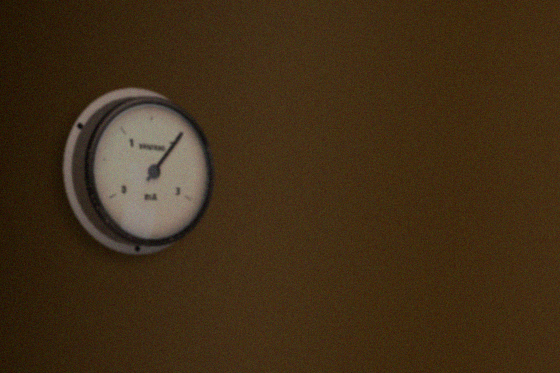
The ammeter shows 2 mA
